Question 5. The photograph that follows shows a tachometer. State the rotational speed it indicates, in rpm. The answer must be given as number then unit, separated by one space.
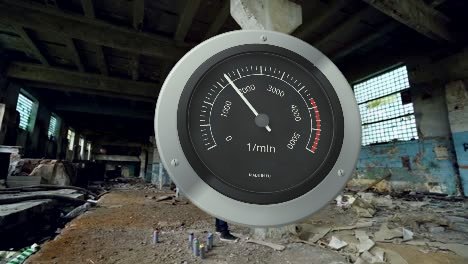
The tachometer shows 1700 rpm
